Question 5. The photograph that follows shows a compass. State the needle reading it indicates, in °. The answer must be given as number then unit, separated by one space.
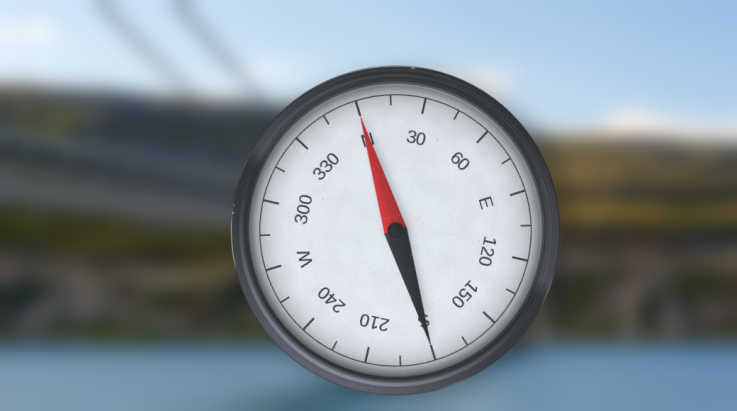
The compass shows 0 °
